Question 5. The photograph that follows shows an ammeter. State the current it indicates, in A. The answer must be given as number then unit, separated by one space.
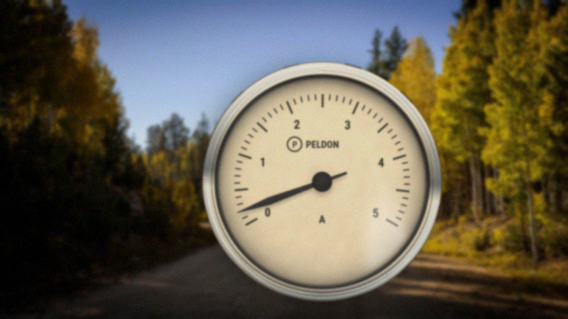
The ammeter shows 0.2 A
